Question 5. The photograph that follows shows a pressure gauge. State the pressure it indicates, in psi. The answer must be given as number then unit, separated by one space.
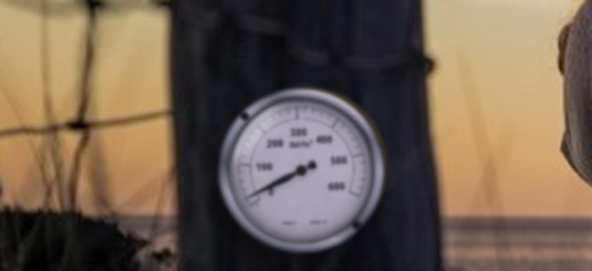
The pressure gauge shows 20 psi
